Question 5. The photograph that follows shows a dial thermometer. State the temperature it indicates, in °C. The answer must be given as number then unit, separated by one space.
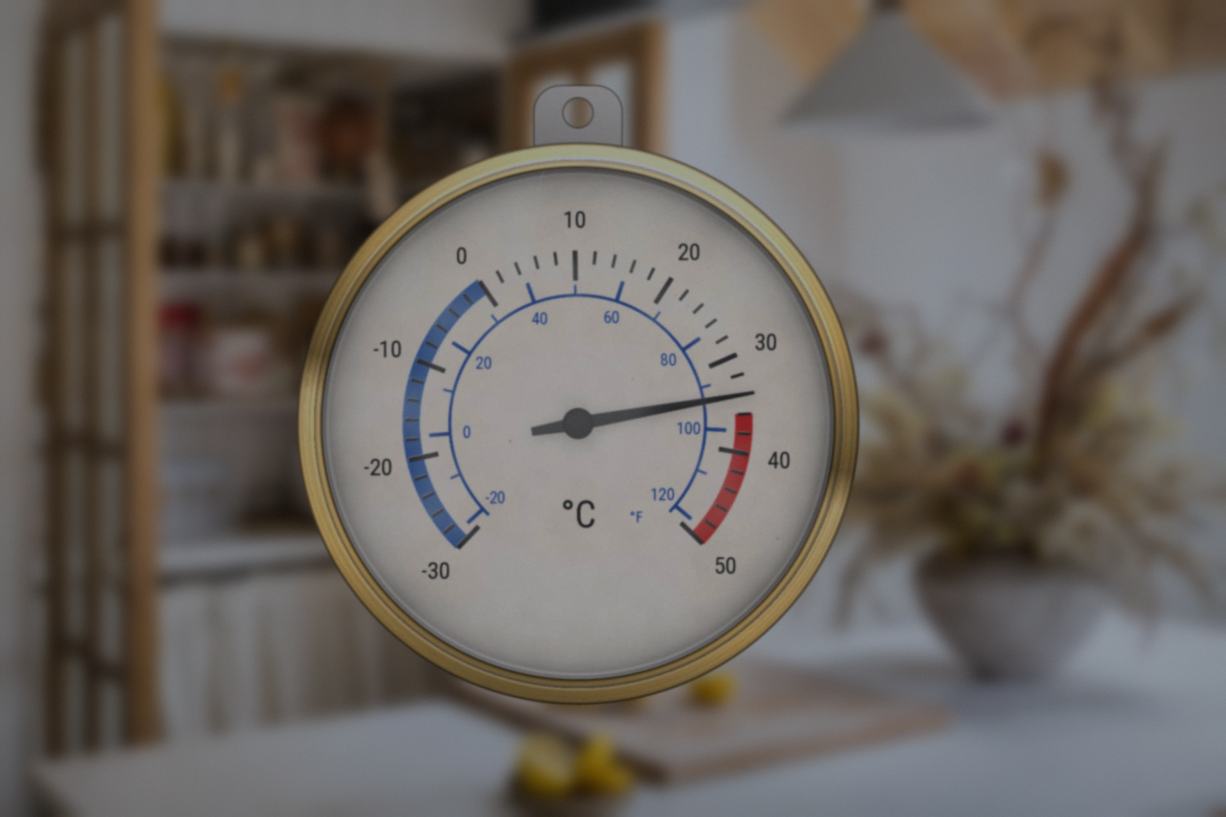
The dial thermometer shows 34 °C
